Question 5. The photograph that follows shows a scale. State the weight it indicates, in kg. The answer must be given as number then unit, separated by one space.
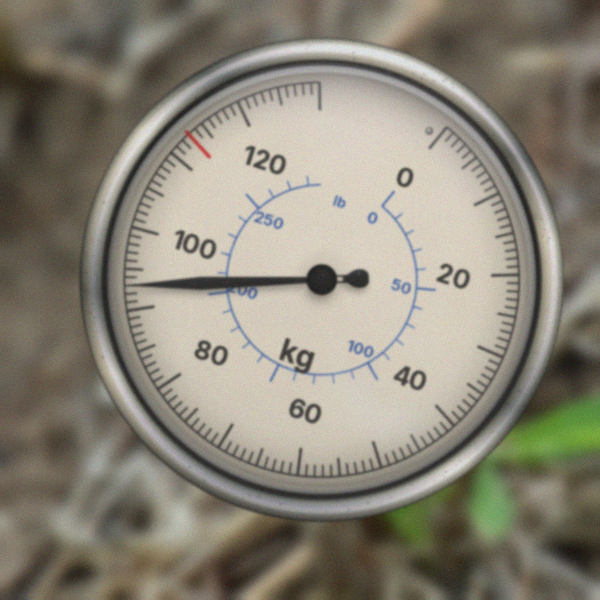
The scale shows 93 kg
